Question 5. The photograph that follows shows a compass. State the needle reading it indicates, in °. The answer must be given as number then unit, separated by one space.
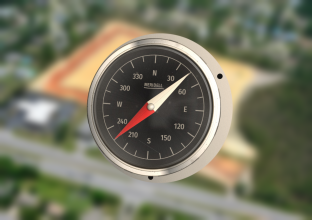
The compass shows 225 °
